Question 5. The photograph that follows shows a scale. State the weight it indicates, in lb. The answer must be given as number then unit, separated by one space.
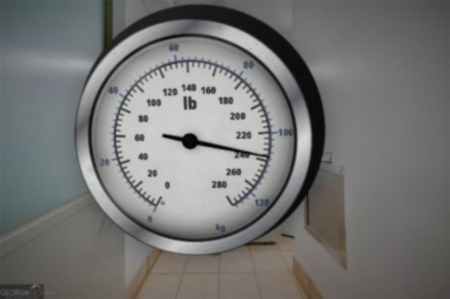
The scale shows 236 lb
